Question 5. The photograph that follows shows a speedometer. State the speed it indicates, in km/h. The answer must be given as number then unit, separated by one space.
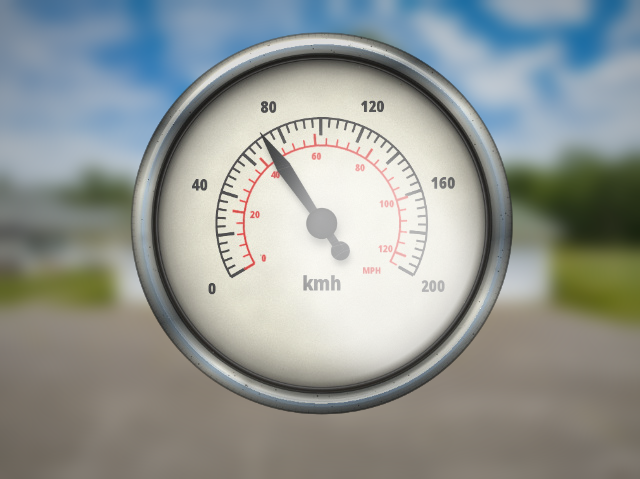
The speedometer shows 72 km/h
